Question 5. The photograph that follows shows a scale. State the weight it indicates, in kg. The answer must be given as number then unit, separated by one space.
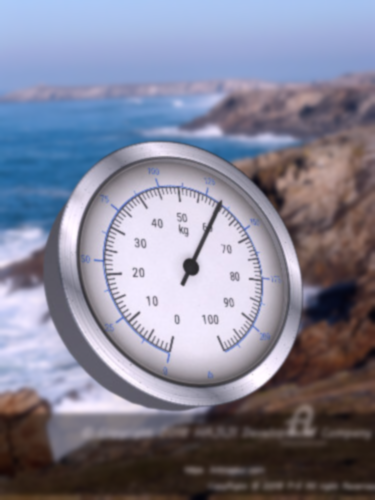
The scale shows 60 kg
